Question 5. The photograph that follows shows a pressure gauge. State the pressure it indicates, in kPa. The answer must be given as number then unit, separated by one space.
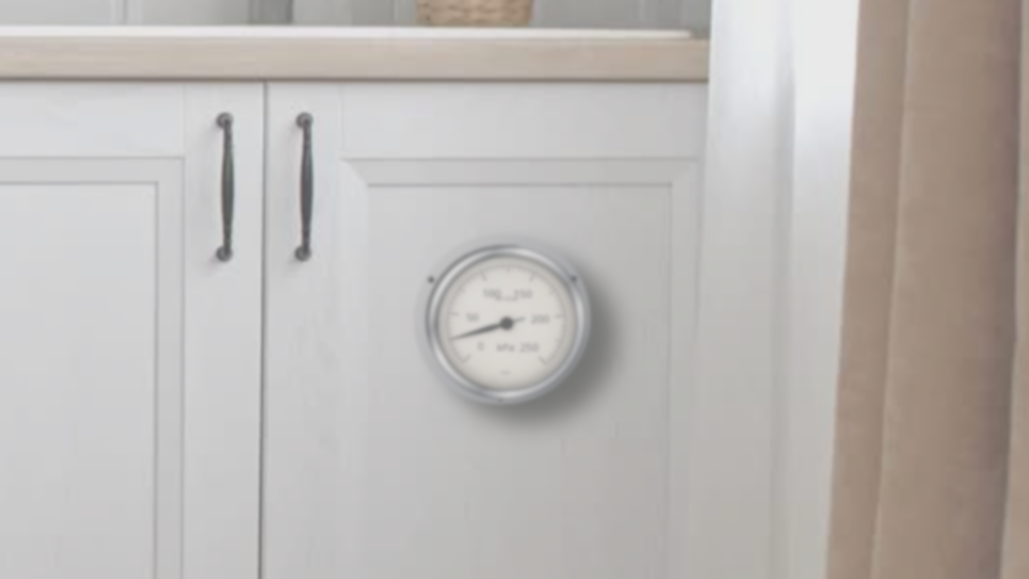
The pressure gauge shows 25 kPa
